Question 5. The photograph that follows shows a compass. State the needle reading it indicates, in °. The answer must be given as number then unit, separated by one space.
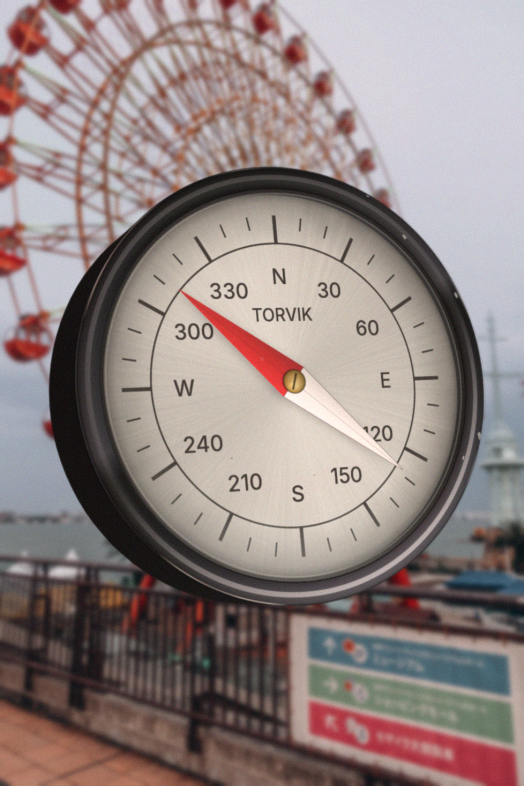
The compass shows 310 °
